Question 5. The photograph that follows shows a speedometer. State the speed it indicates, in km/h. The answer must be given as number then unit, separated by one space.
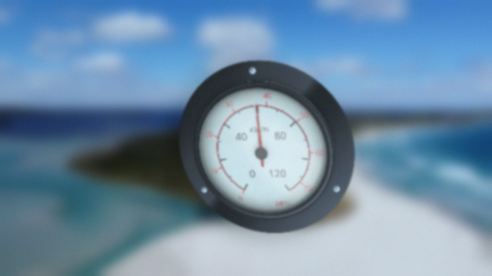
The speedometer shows 60 km/h
